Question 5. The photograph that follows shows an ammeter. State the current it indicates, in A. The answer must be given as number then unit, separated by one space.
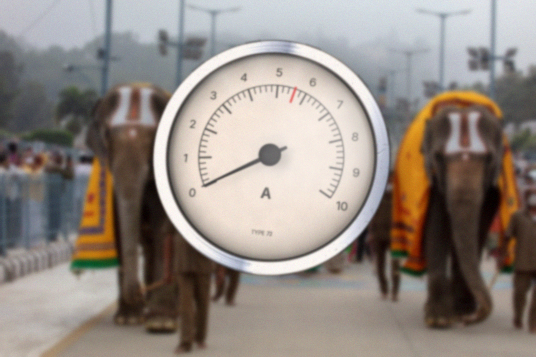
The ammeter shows 0 A
